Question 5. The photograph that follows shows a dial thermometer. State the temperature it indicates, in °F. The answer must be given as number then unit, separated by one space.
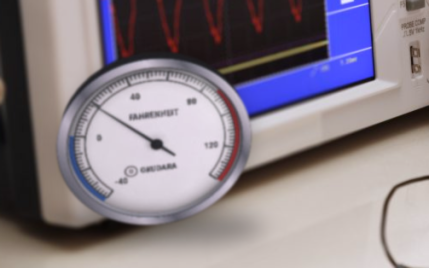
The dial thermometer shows 20 °F
